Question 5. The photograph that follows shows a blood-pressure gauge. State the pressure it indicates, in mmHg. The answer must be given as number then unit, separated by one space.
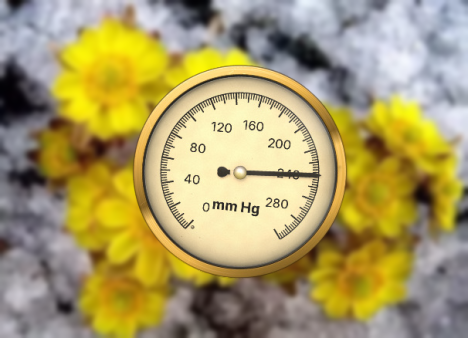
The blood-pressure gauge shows 240 mmHg
